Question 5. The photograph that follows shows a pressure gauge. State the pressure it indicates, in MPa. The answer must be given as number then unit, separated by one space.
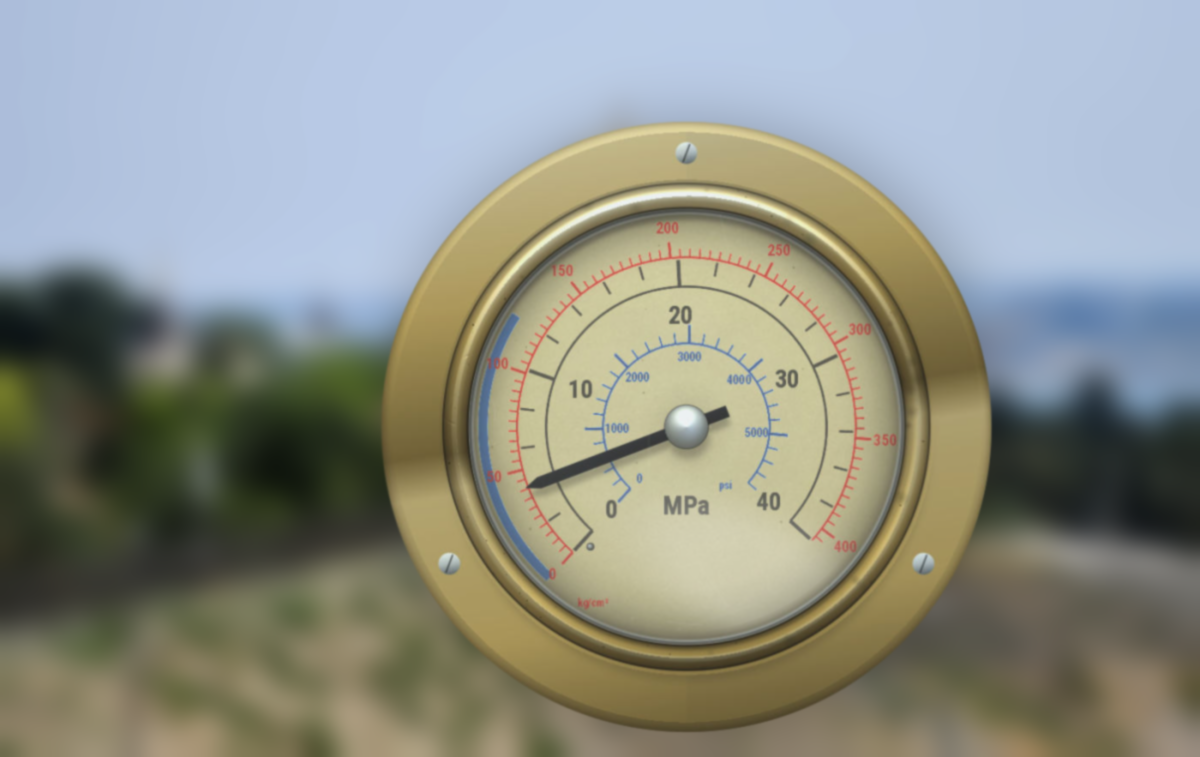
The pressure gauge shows 4 MPa
